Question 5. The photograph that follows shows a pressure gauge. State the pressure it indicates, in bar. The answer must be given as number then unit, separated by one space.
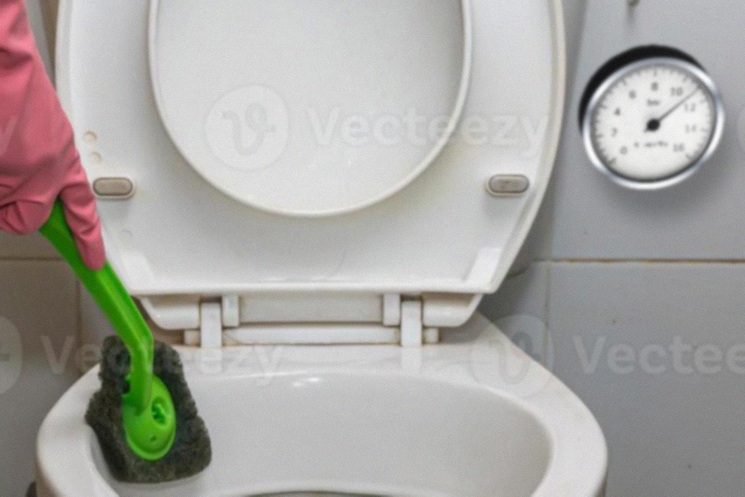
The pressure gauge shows 11 bar
